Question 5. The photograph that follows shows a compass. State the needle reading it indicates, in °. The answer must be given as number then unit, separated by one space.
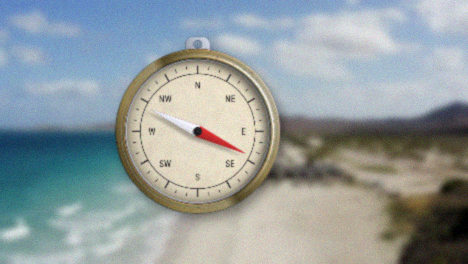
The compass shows 115 °
